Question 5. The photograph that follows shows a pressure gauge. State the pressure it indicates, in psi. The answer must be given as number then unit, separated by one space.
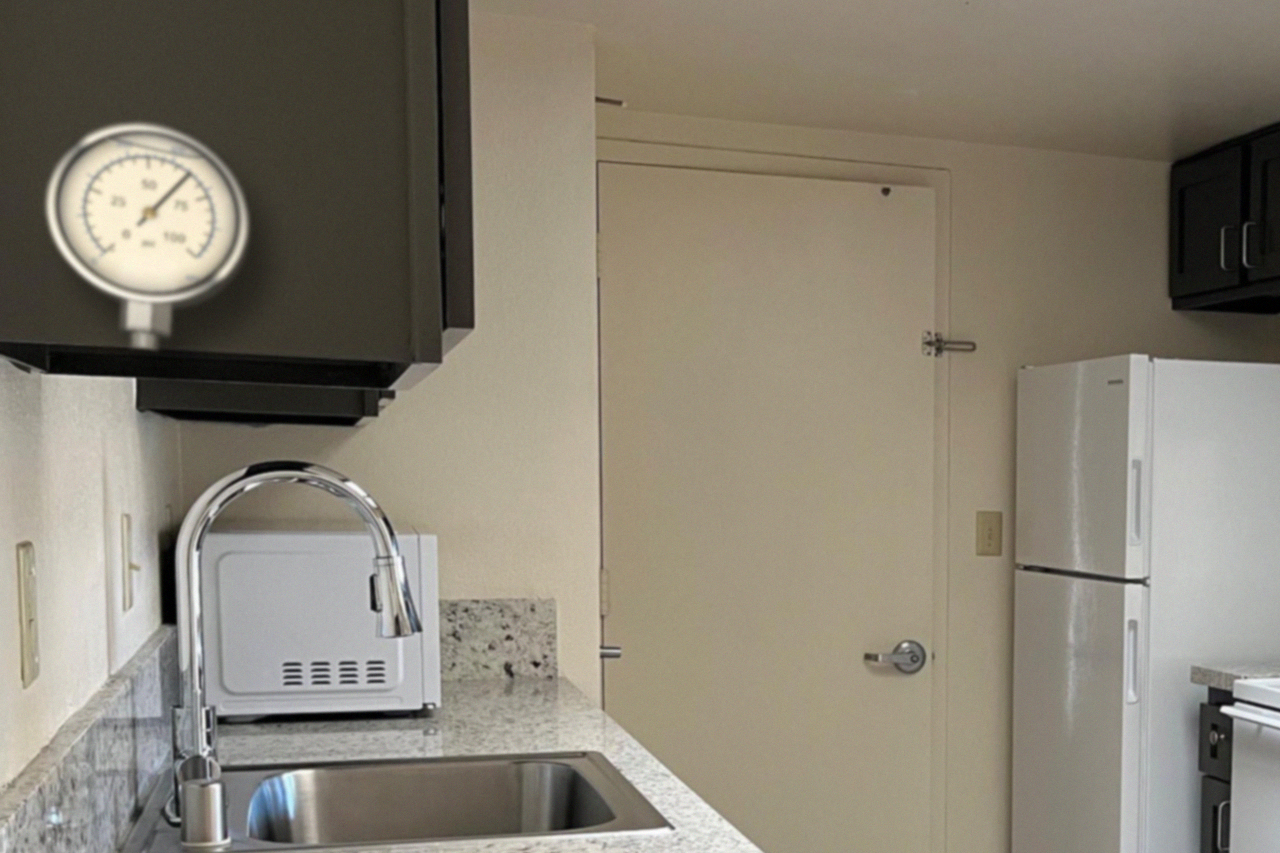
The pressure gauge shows 65 psi
